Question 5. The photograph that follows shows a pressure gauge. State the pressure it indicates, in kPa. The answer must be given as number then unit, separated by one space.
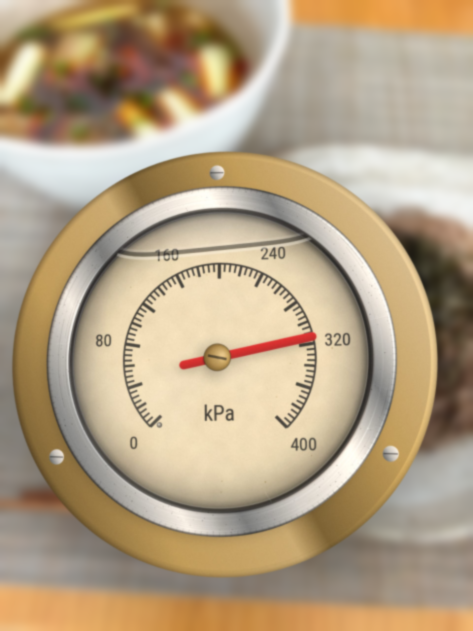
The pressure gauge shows 315 kPa
